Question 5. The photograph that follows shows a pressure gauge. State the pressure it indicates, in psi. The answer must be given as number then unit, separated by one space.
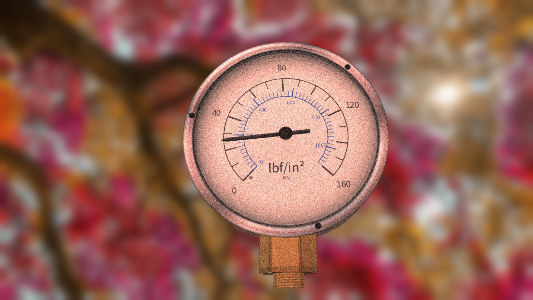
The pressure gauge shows 25 psi
